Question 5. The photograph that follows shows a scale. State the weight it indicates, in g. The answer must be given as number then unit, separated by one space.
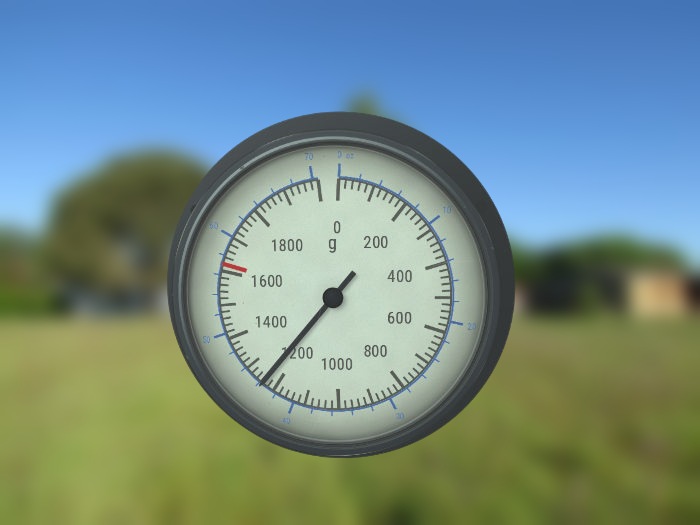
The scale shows 1240 g
